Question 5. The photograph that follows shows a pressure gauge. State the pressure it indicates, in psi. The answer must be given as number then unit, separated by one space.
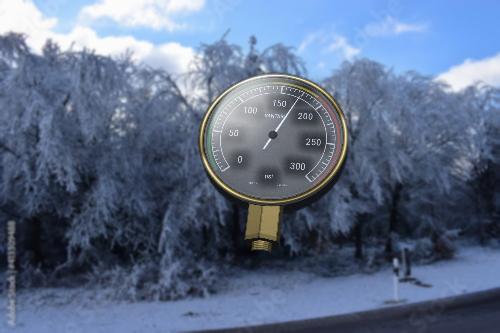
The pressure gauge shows 175 psi
